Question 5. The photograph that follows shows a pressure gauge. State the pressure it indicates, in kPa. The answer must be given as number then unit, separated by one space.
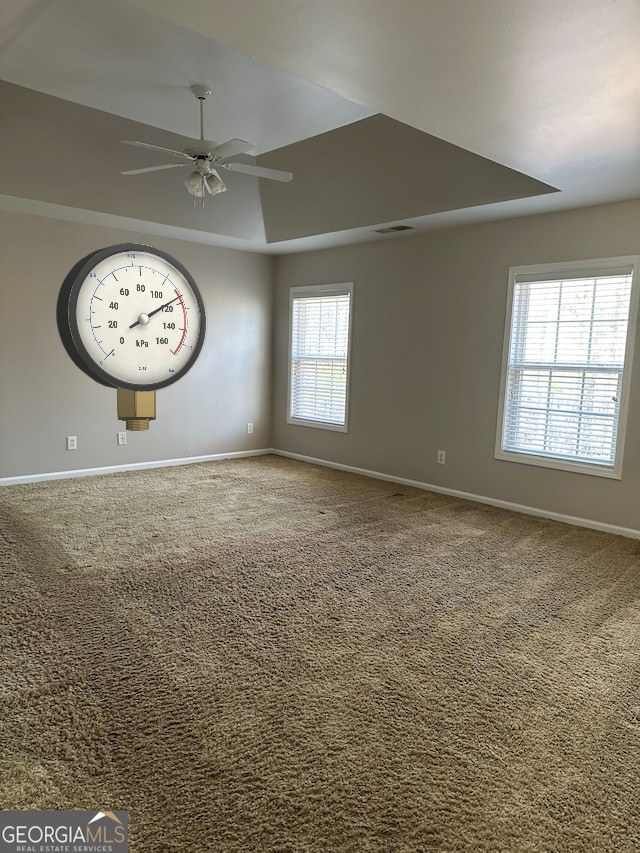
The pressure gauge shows 115 kPa
